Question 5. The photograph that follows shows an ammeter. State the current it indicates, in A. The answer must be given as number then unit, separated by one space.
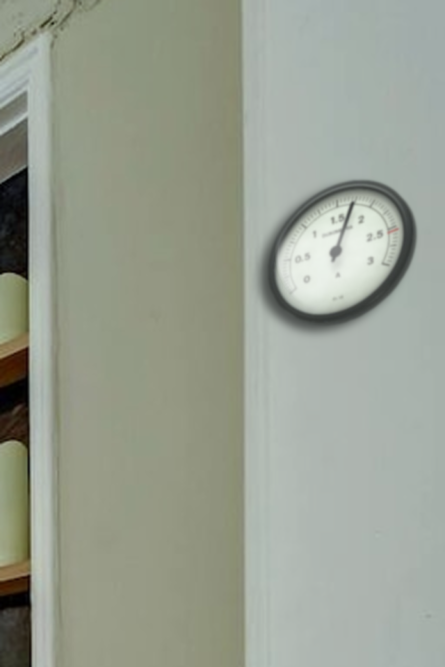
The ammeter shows 1.75 A
